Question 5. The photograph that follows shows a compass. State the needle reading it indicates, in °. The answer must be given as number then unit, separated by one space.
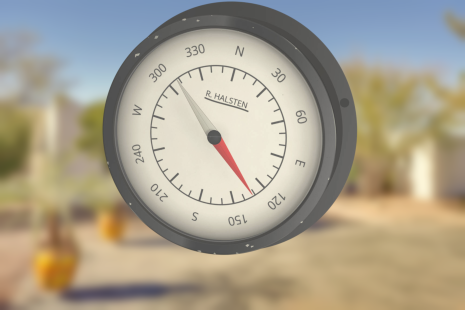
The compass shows 130 °
